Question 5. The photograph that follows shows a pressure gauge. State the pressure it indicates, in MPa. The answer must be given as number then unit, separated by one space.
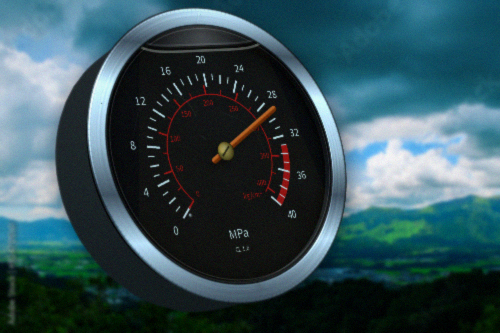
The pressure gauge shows 29 MPa
